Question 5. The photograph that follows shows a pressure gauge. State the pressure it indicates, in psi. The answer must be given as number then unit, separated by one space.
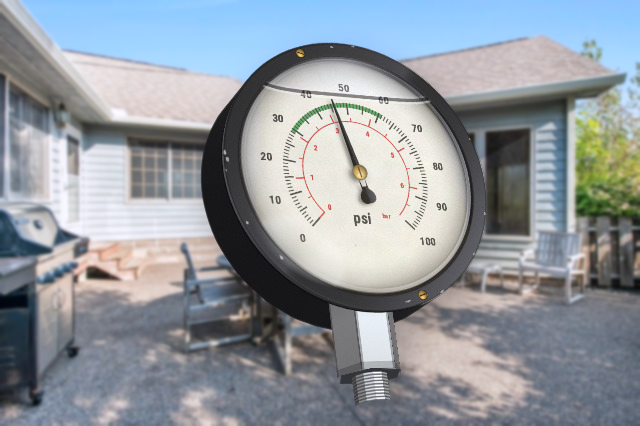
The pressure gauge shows 45 psi
